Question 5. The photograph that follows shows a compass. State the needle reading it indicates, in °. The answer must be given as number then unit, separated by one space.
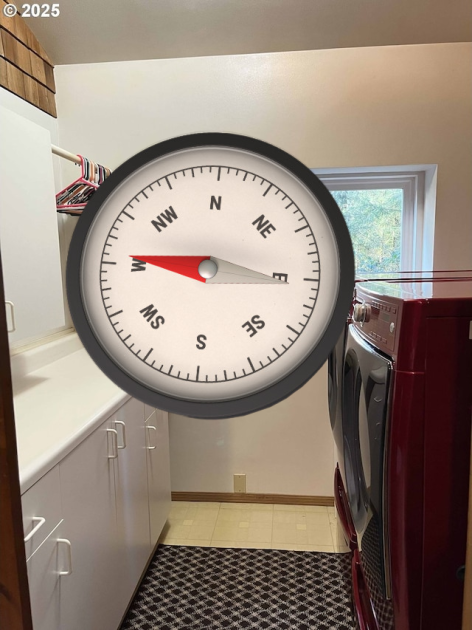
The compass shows 275 °
